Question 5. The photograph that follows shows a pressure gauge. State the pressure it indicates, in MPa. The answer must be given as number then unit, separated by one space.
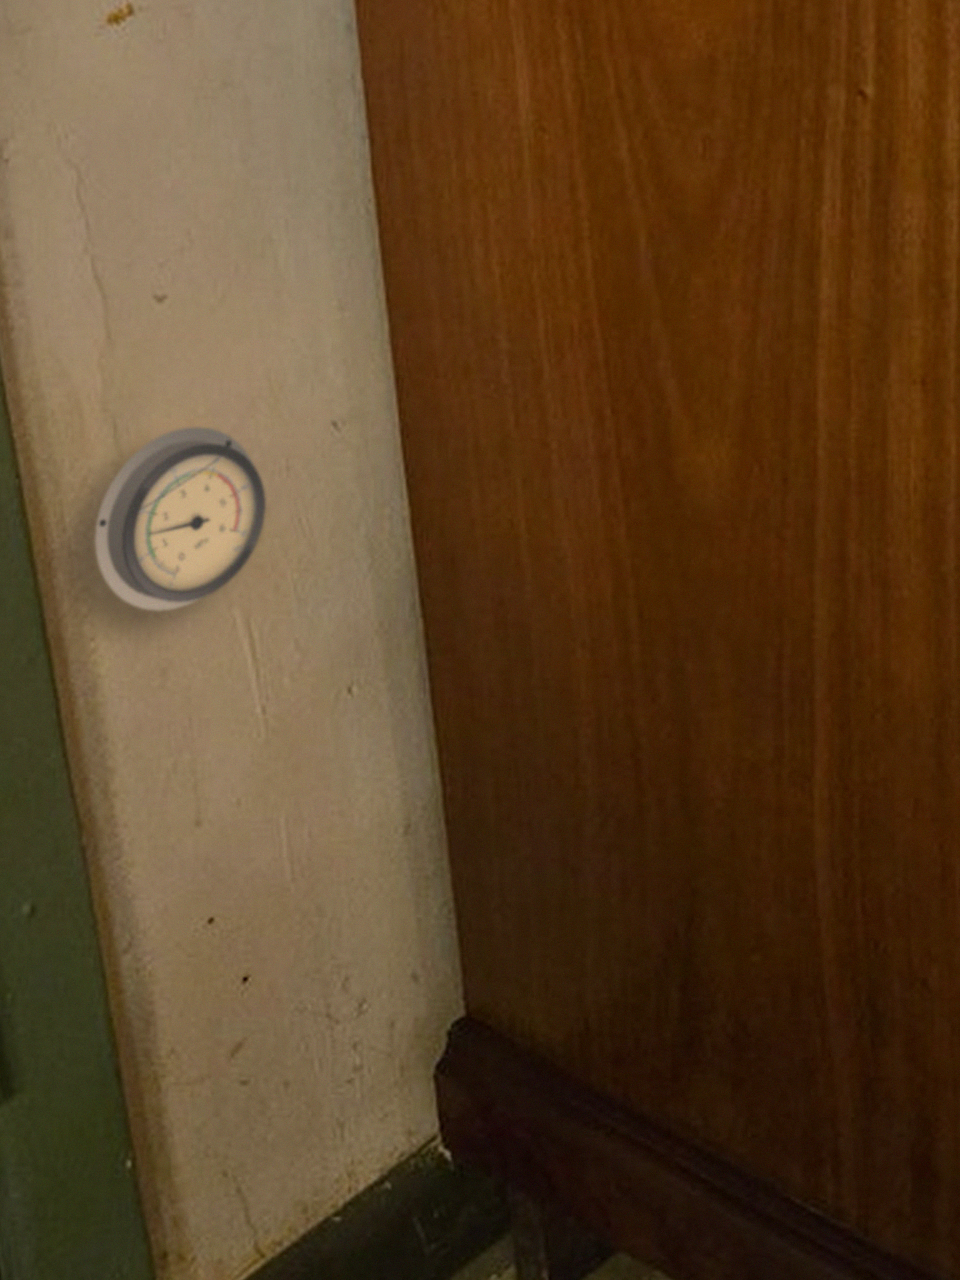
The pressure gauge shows 1.5 MPa
